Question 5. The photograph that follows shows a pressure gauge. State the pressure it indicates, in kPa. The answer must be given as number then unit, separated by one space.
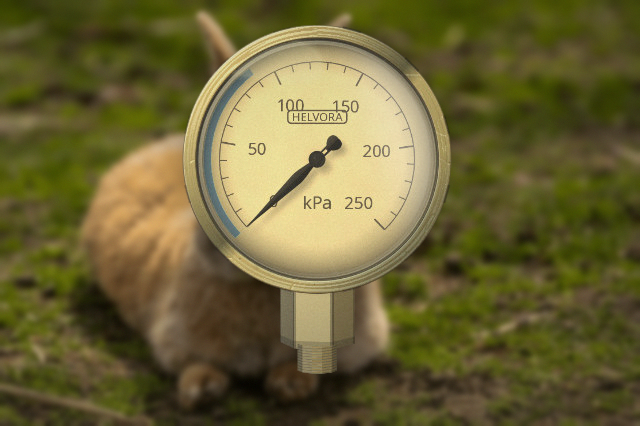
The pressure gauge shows 0 kPa
